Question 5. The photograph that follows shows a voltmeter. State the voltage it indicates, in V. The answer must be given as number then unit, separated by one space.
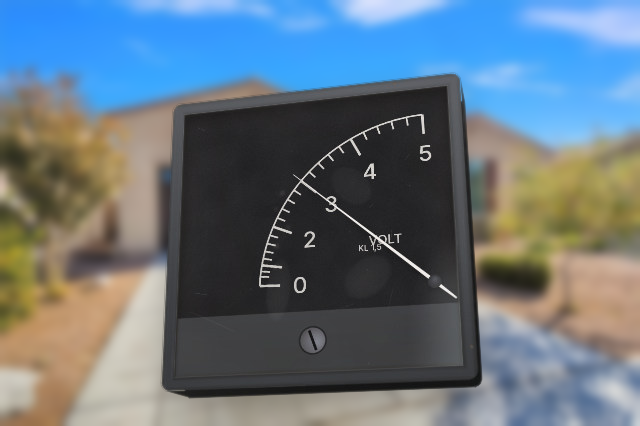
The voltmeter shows 3 V
